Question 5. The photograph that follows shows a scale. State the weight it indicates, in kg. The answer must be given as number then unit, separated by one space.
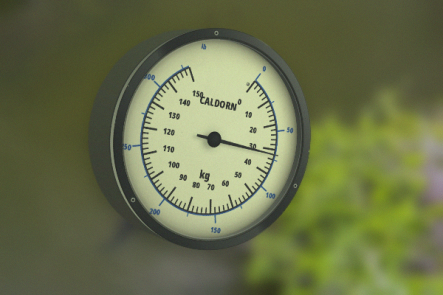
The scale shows 32 kg
